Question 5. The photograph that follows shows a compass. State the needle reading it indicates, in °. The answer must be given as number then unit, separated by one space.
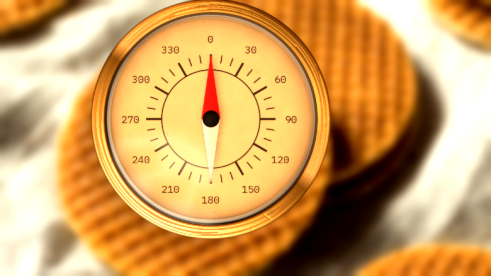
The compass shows 0 °
